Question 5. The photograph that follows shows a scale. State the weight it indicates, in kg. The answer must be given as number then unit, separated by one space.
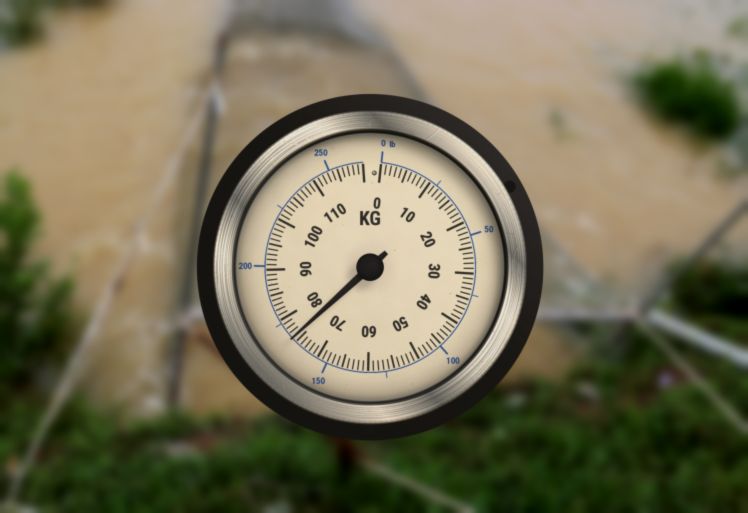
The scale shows 76 kg
